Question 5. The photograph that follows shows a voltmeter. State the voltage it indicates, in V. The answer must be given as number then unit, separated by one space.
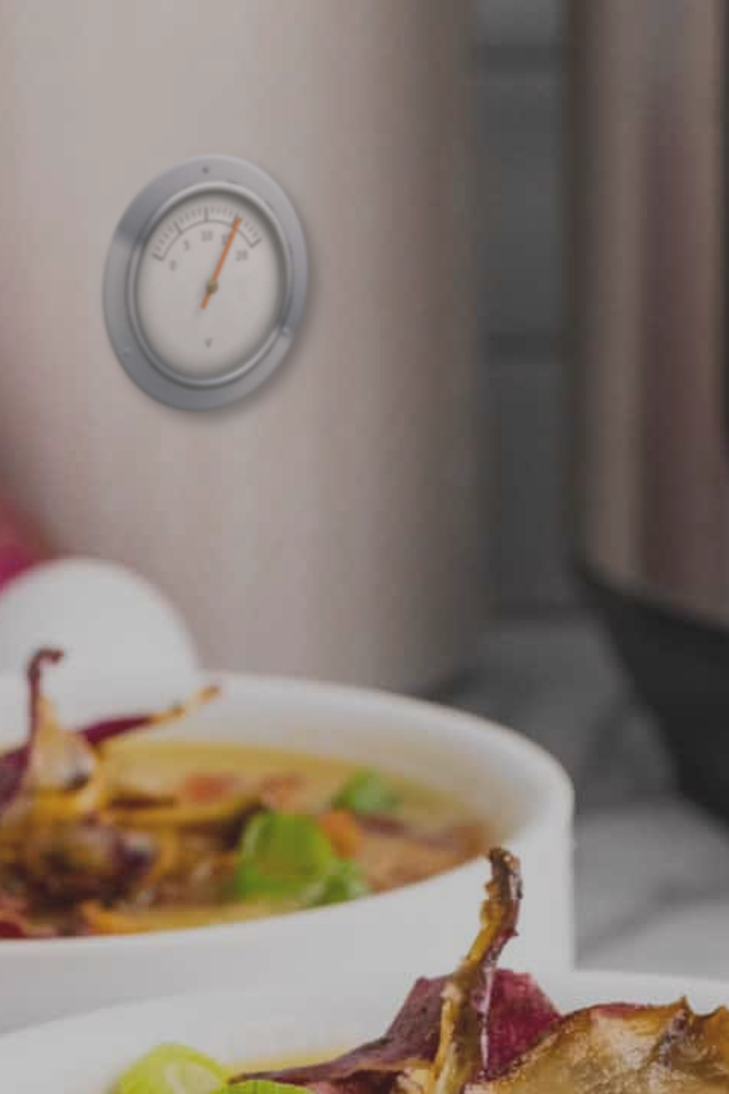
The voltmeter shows 15 V
